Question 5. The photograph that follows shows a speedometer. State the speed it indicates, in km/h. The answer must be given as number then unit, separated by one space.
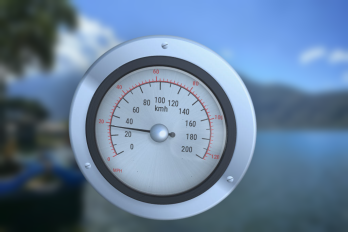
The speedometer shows 30 km/h
